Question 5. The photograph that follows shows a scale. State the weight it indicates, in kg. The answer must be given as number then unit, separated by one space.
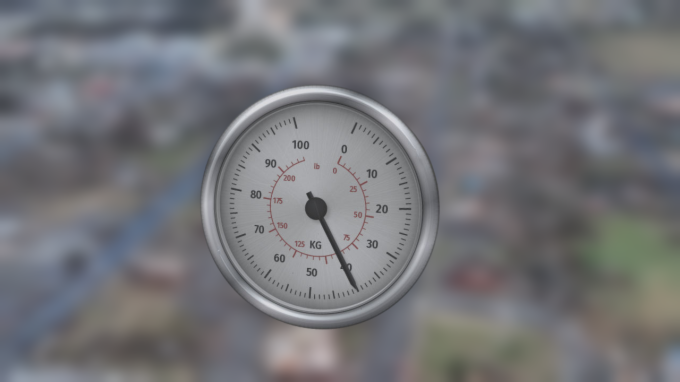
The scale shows 40 kg
